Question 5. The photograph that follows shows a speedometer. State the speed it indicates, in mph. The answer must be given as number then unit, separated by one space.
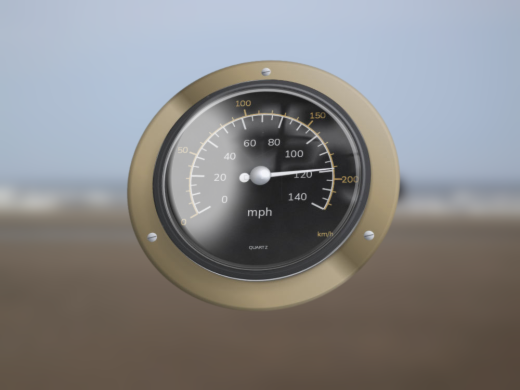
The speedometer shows 120 mph
